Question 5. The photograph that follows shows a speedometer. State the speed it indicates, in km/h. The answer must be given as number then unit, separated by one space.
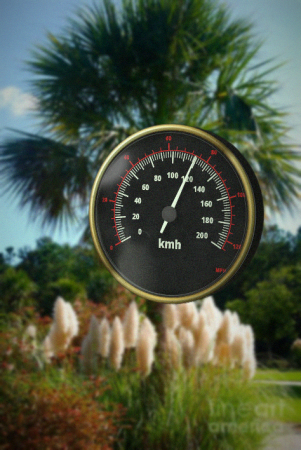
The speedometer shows 120 km/h
